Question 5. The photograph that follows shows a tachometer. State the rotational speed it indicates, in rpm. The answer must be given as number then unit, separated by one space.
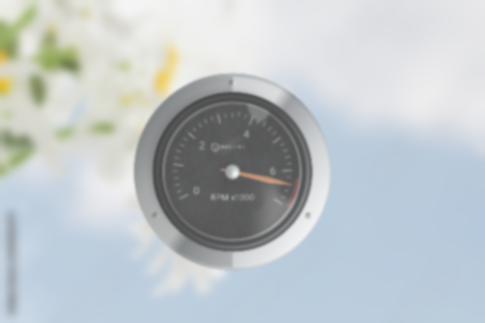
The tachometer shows 6400 rpm
